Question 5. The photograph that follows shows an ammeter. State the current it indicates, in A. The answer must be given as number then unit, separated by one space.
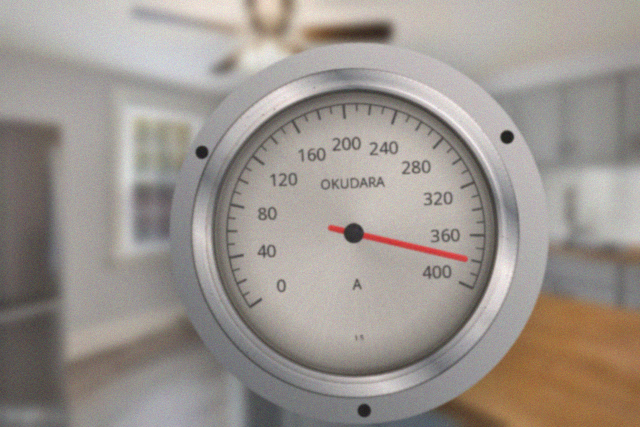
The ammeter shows 380 A
